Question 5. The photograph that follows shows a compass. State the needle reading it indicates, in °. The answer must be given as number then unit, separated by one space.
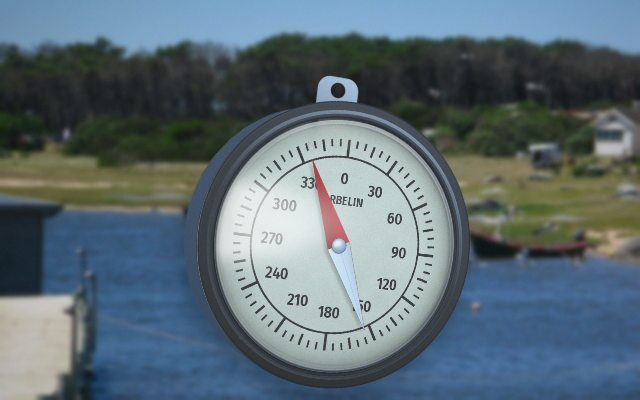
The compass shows 335 °
